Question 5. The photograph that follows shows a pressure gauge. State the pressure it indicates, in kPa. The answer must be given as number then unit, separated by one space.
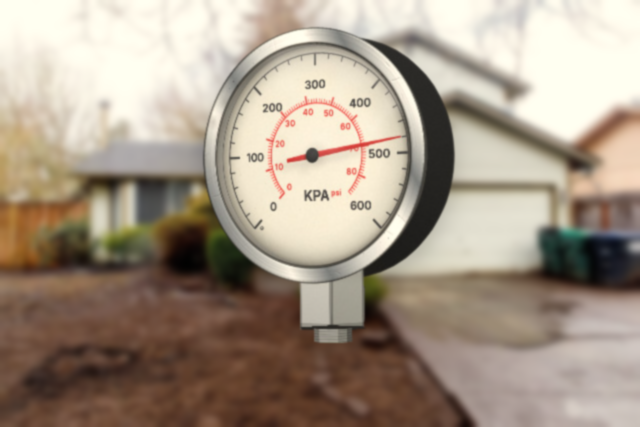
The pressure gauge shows 480 kPa
